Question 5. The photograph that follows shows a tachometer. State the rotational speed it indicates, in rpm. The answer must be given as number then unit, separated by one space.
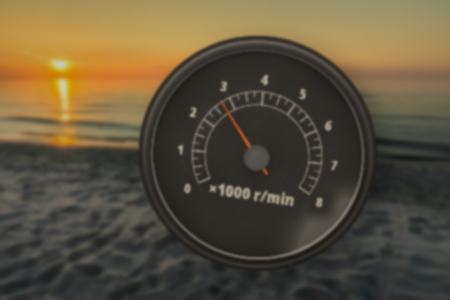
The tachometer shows 2750 rpm
